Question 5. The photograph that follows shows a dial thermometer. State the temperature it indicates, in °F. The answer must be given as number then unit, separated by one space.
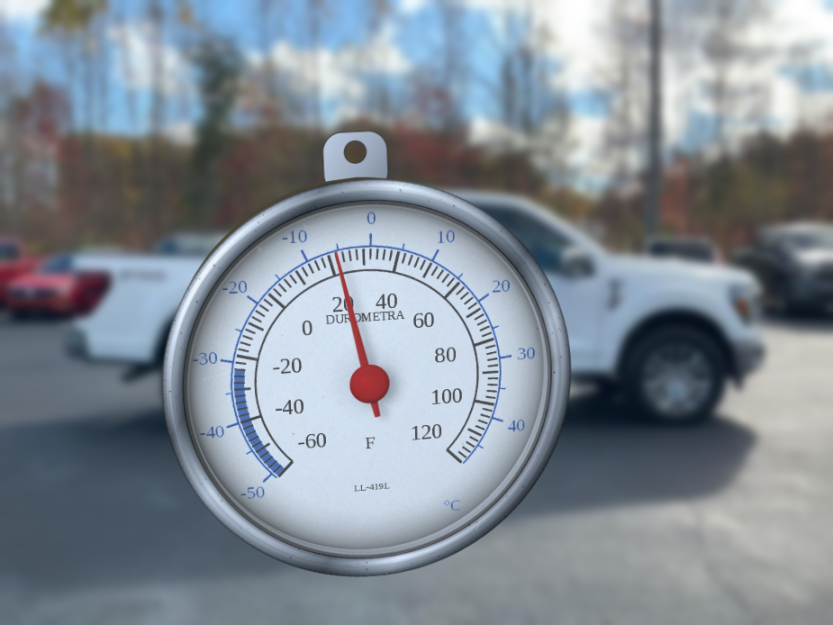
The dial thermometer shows 22 °F
